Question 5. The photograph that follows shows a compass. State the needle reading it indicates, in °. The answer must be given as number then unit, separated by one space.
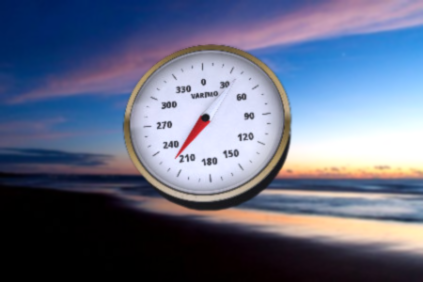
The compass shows 220 °
